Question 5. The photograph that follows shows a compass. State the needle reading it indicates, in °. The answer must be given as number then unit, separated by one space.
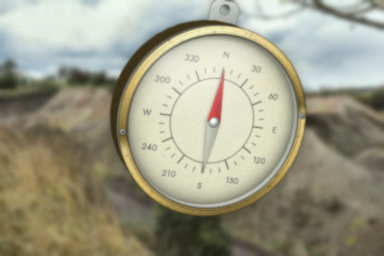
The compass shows 0 °
